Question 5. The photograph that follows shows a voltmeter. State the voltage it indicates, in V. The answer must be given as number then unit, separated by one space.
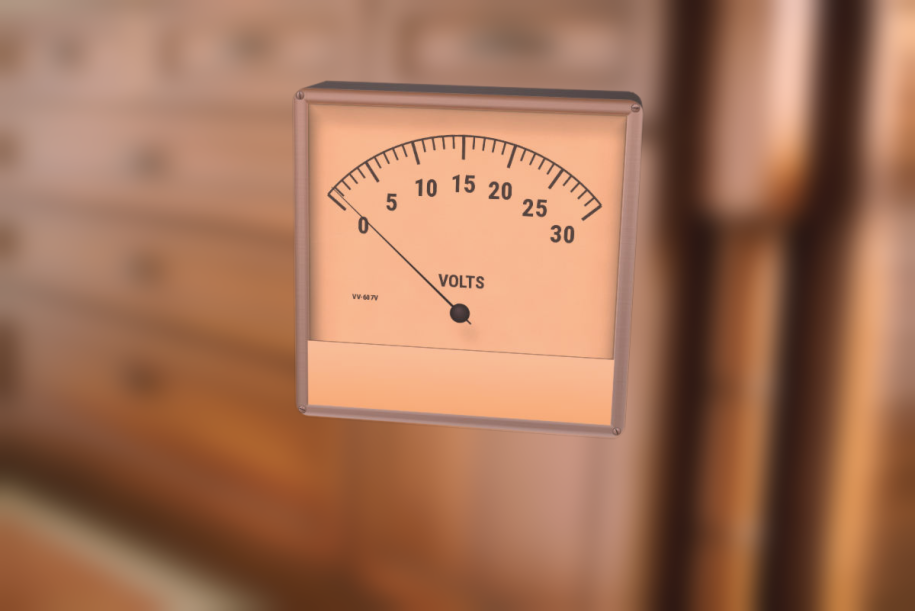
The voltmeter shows 1 V
